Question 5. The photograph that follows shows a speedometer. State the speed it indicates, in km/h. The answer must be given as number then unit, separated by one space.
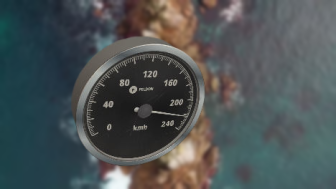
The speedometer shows 220 km/h
